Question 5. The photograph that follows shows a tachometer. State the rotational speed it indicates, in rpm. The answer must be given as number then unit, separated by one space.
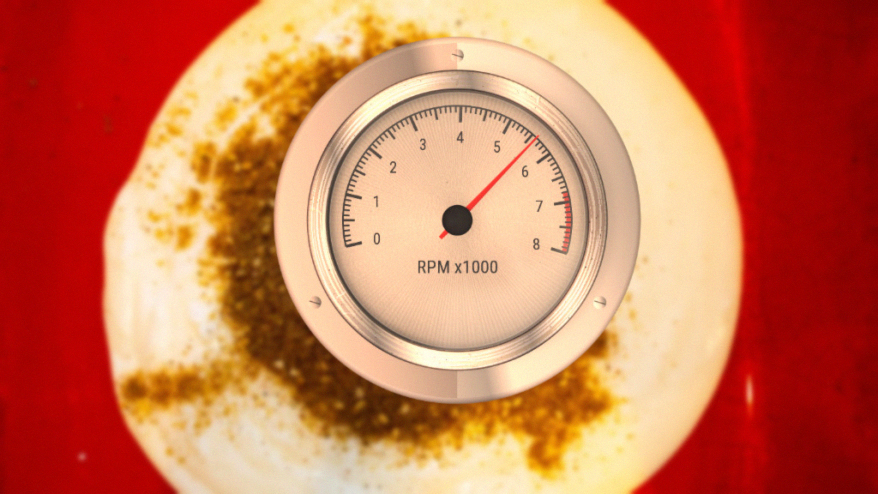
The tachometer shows 5600 rpm
